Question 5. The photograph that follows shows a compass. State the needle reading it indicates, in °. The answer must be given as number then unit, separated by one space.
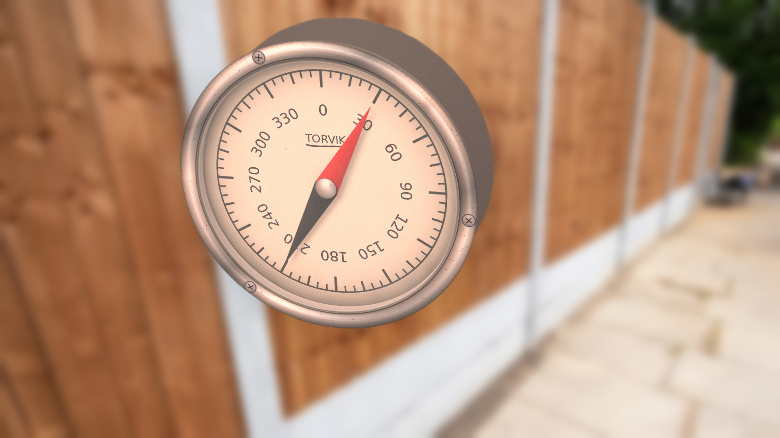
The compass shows 30 °
